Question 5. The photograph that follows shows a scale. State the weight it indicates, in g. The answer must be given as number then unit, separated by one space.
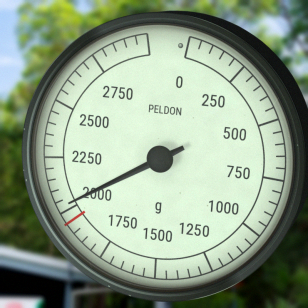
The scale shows 2025 g
